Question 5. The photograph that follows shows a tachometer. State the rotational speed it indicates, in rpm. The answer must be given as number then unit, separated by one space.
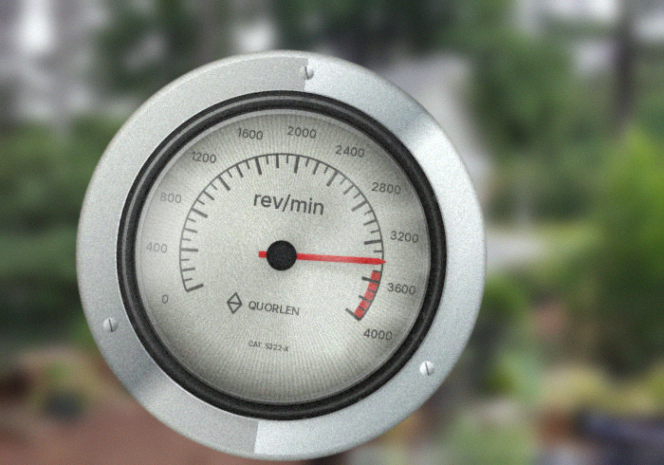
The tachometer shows 3400 rpm
